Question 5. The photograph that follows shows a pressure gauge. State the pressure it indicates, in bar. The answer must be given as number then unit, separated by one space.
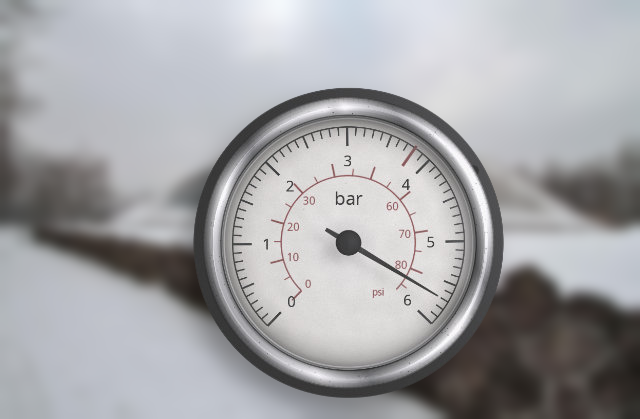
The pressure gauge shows 5.7 bar
